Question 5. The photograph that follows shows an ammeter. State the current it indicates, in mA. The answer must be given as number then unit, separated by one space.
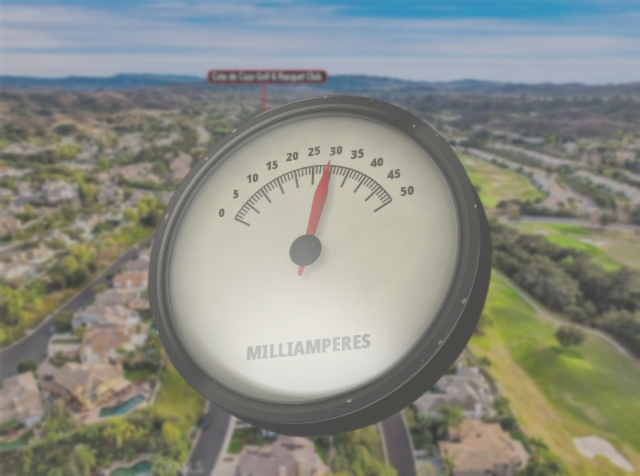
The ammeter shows 30 mA
